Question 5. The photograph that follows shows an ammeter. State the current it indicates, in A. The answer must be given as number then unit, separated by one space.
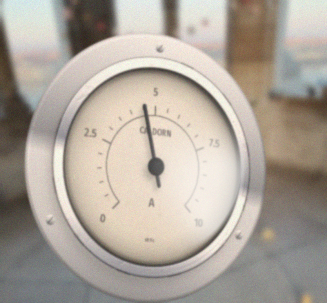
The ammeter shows 4.5 A
